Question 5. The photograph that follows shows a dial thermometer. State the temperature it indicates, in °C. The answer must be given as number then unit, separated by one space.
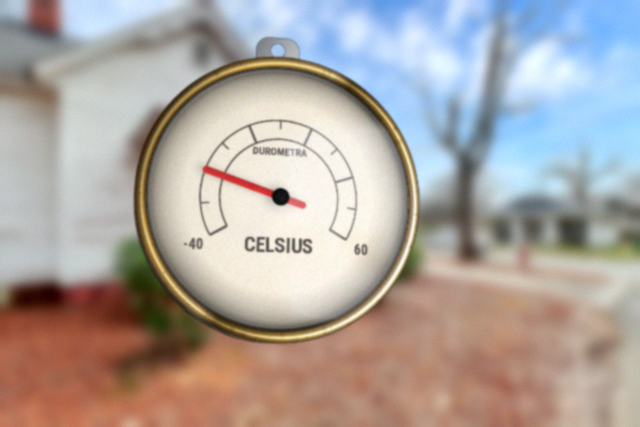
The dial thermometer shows -20 °C
